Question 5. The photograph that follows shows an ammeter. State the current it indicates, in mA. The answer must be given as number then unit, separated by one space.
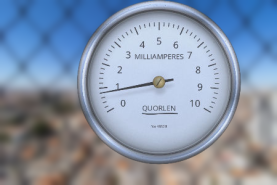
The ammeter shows 0.8 mA
